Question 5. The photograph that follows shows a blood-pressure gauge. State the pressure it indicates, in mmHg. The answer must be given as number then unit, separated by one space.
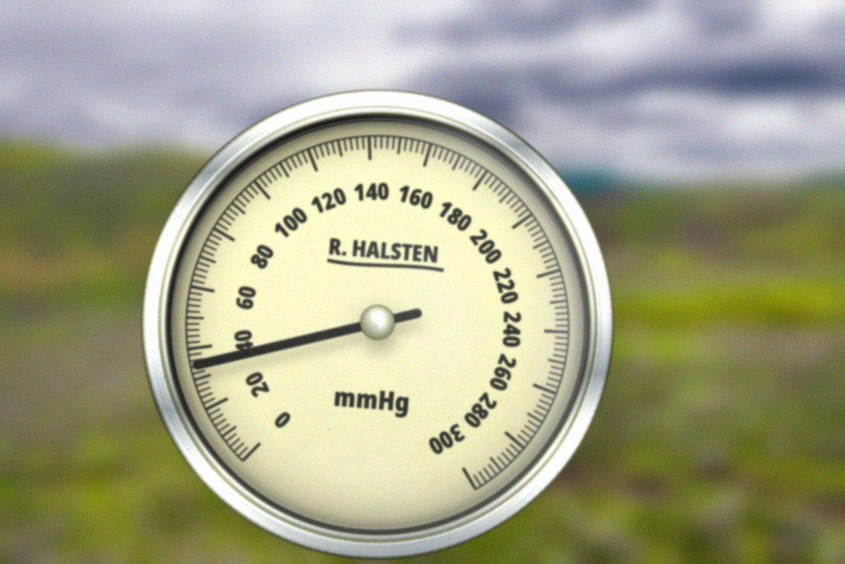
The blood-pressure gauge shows 34 mmHg
